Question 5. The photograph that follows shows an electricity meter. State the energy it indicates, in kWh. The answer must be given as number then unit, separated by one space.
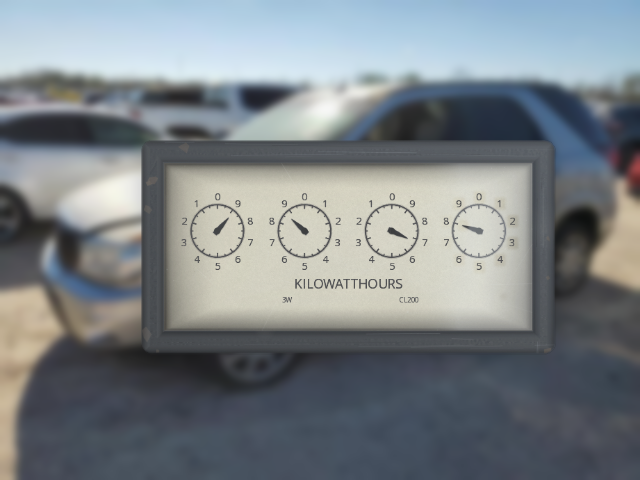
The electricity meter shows 8868 kWh
